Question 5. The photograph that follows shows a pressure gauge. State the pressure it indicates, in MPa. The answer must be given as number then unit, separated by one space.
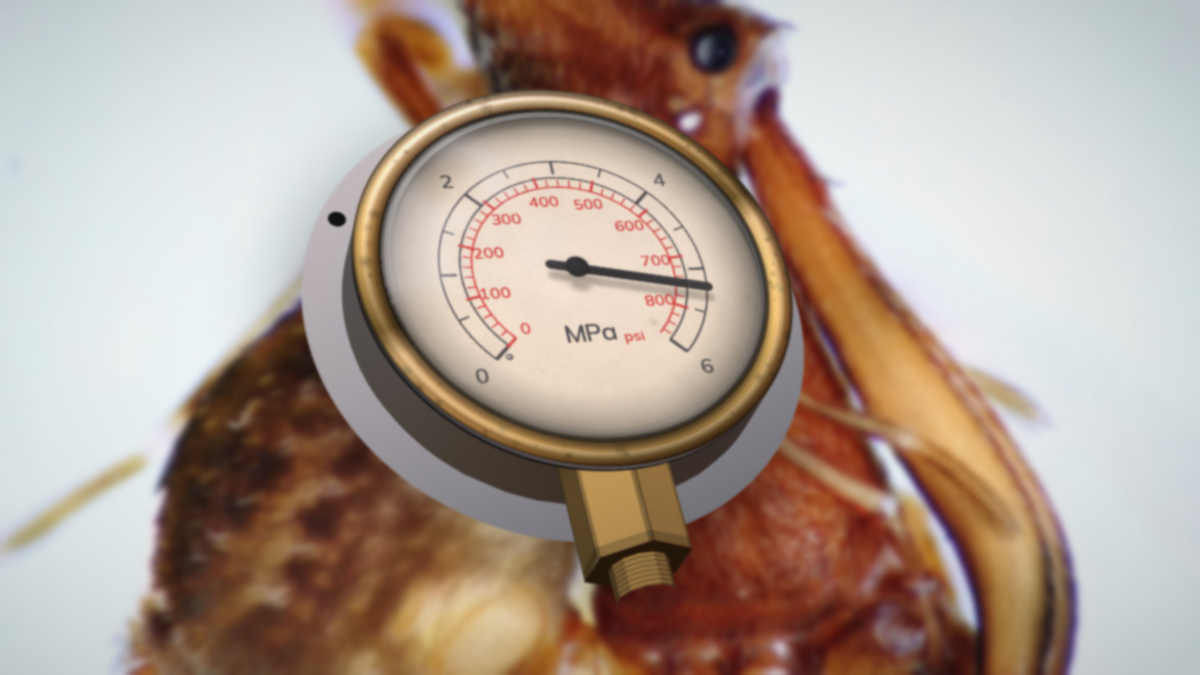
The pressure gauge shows 5.25 MPa
